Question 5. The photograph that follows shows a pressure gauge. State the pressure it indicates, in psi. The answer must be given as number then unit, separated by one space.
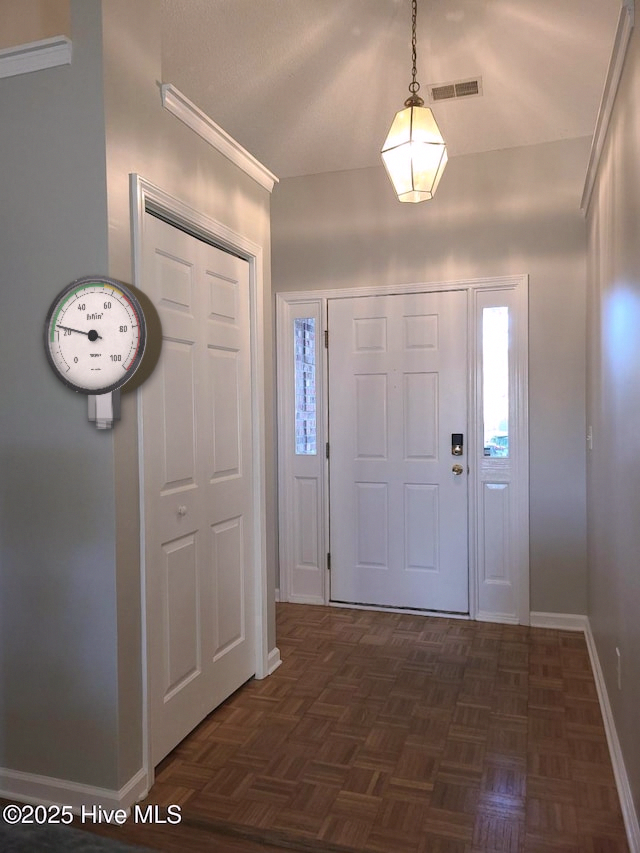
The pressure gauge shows 22.5 psi
